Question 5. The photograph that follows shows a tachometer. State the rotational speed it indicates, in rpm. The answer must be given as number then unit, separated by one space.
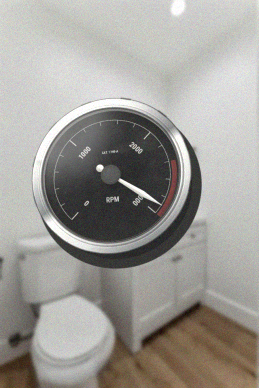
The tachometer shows 2900 rpm
